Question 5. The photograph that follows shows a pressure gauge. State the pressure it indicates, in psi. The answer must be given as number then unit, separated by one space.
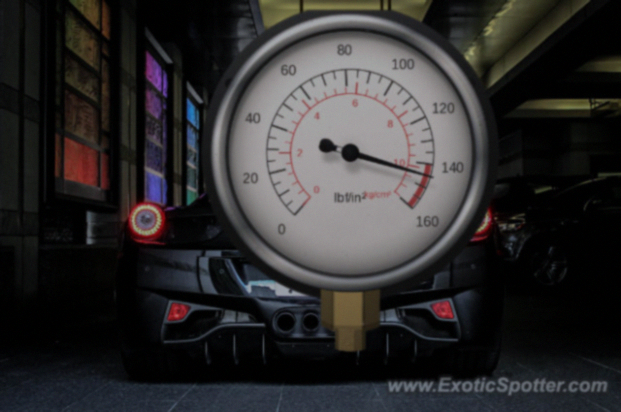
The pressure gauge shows 145 psi
